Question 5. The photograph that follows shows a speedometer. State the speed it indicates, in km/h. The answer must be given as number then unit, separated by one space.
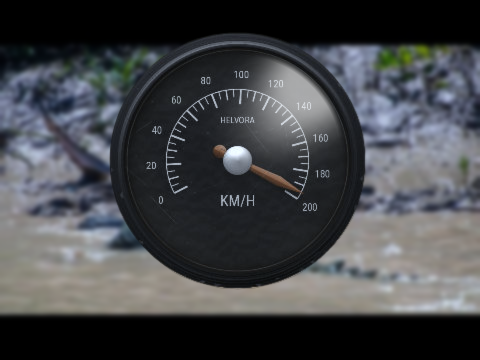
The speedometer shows 195 km/h
